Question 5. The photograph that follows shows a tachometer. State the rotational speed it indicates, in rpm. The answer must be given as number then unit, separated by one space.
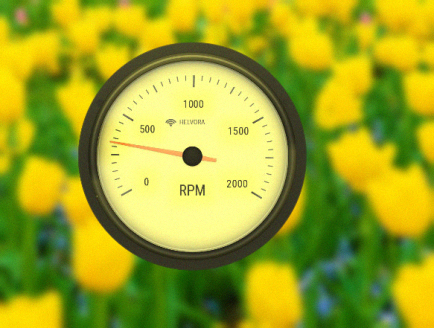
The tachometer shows 325 rpm
